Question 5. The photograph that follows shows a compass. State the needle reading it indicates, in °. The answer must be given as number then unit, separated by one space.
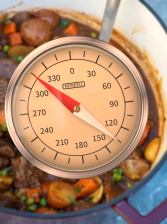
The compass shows 315 °
